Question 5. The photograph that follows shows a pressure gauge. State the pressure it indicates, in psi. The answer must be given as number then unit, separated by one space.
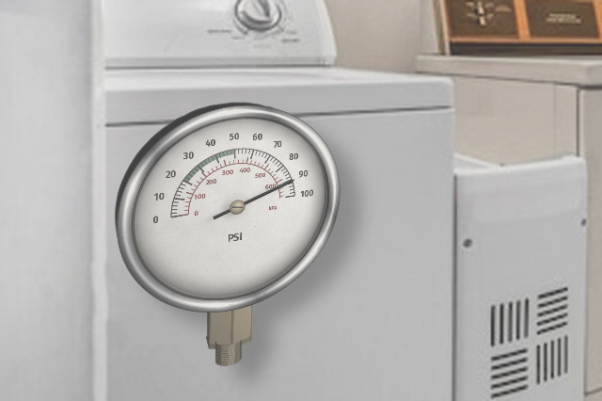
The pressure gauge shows 90 psi
